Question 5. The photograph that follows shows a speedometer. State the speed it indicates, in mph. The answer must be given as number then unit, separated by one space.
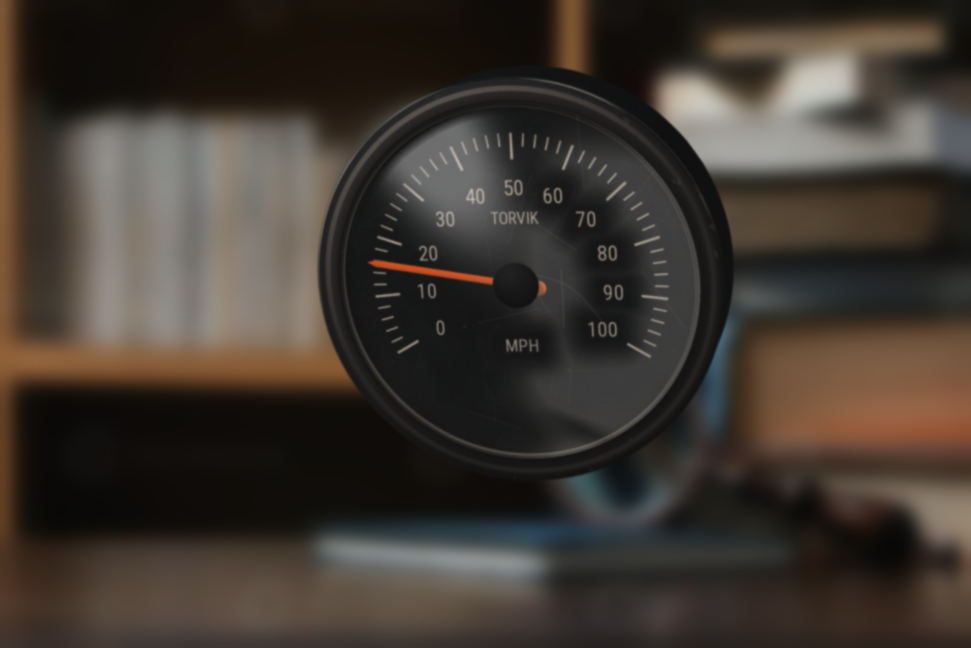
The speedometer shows 16 mph
